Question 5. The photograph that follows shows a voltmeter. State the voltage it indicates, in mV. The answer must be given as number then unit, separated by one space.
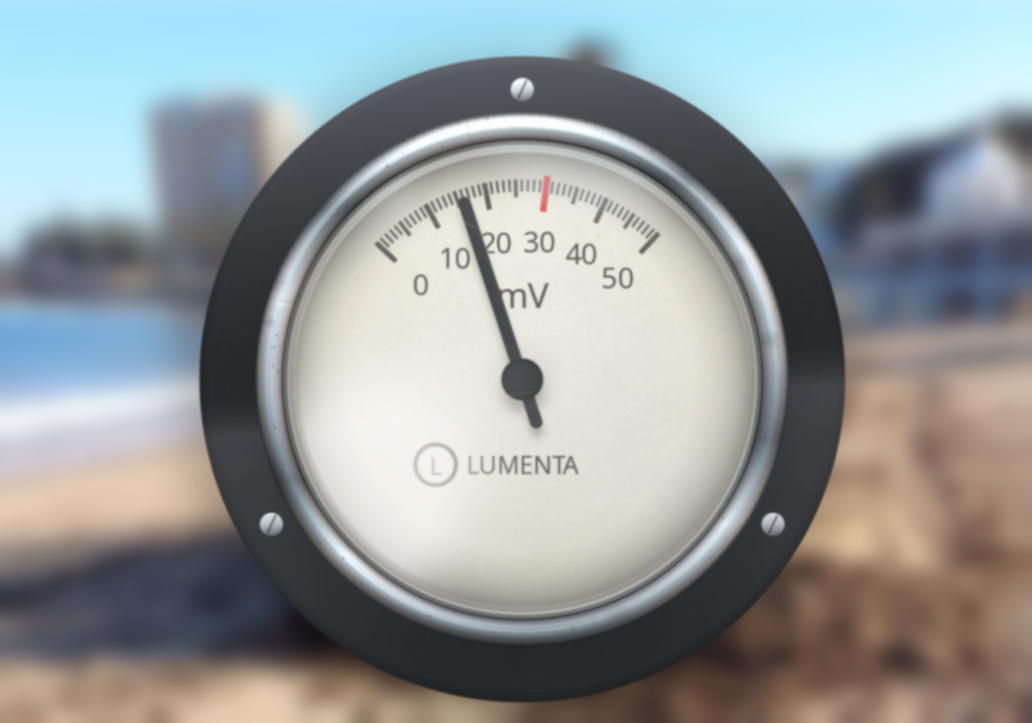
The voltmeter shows 16 mV
